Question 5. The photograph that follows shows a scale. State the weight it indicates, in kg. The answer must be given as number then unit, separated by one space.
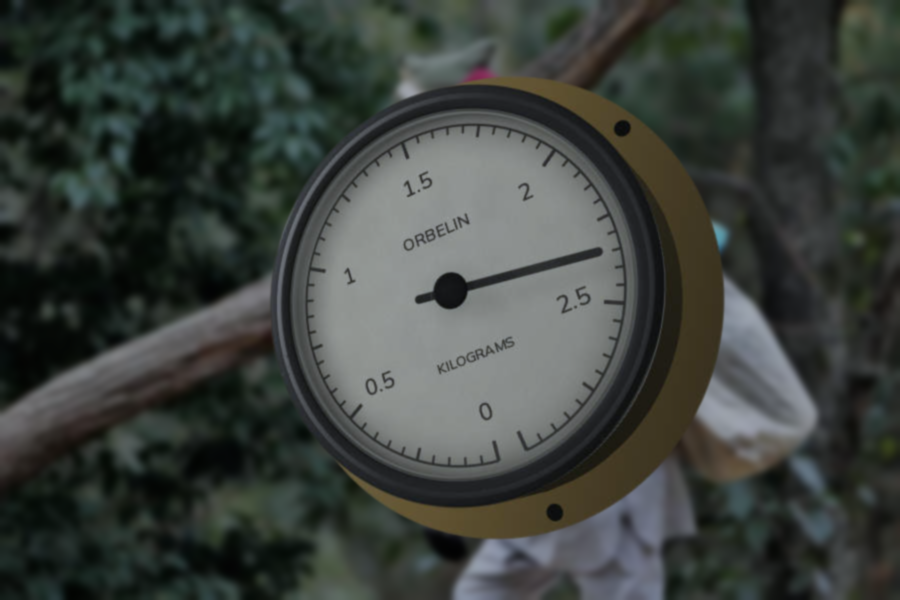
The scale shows 2.35 kg
